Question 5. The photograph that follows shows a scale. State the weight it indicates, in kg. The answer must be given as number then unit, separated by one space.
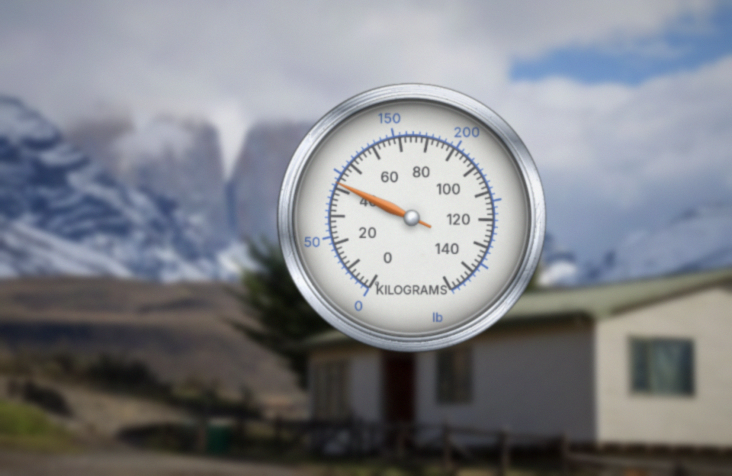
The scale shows 42 kg
